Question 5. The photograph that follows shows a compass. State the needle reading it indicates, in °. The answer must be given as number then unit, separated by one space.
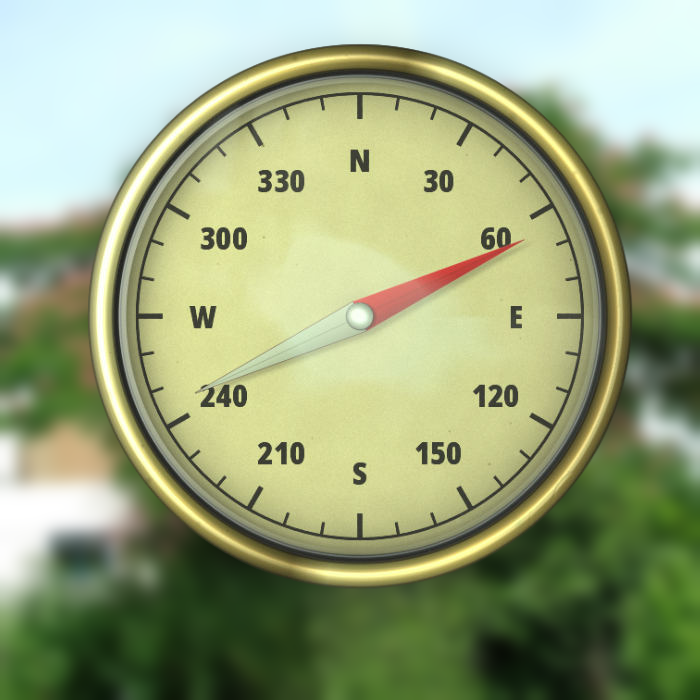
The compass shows 65 °
